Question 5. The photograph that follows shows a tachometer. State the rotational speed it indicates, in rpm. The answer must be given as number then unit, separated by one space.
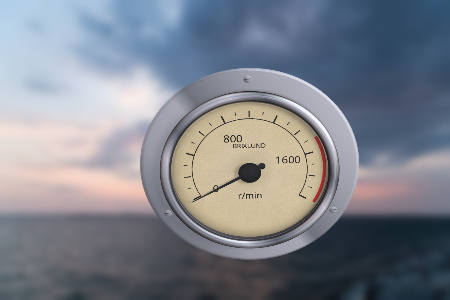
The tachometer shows 0 rpm
